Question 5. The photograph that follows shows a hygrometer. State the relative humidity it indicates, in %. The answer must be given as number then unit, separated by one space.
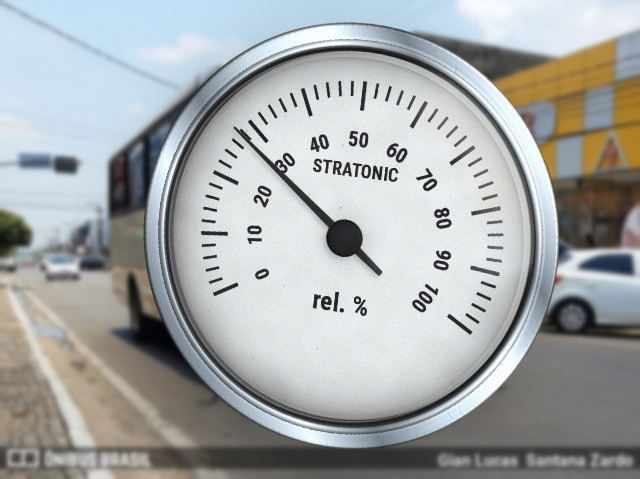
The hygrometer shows 28 %
